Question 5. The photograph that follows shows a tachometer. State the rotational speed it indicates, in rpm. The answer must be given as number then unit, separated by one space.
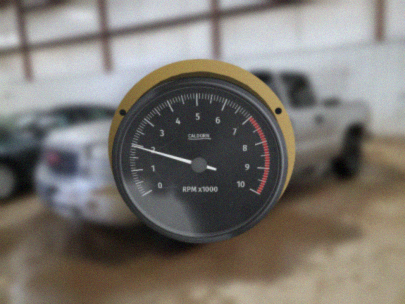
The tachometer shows 2000 rpm
